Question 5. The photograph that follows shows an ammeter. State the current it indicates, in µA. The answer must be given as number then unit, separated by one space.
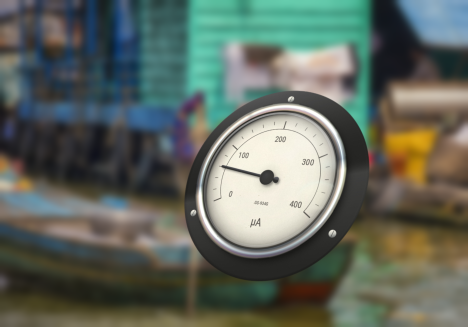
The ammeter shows 60 µA
